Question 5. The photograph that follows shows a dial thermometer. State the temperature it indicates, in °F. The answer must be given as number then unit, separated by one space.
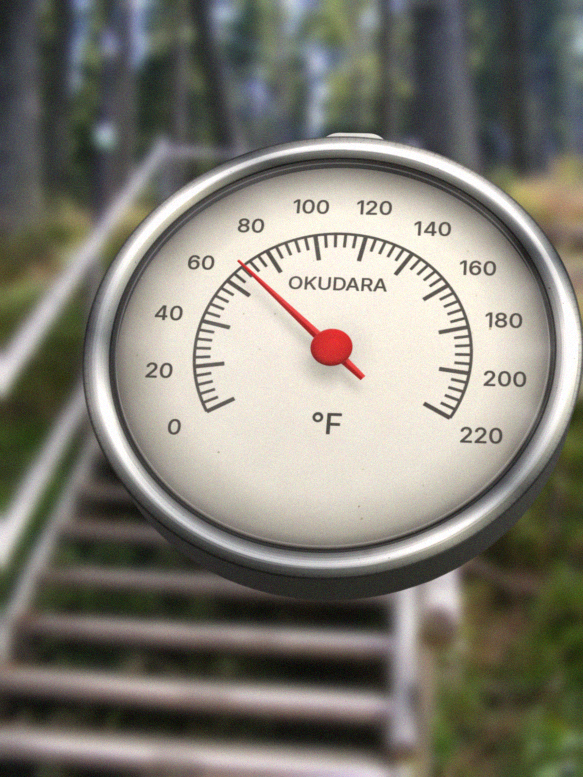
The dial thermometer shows 68 °F
